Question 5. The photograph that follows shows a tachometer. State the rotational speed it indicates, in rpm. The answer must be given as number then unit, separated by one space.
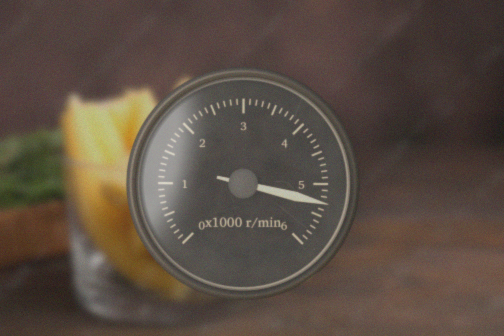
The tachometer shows 5300 rpm
